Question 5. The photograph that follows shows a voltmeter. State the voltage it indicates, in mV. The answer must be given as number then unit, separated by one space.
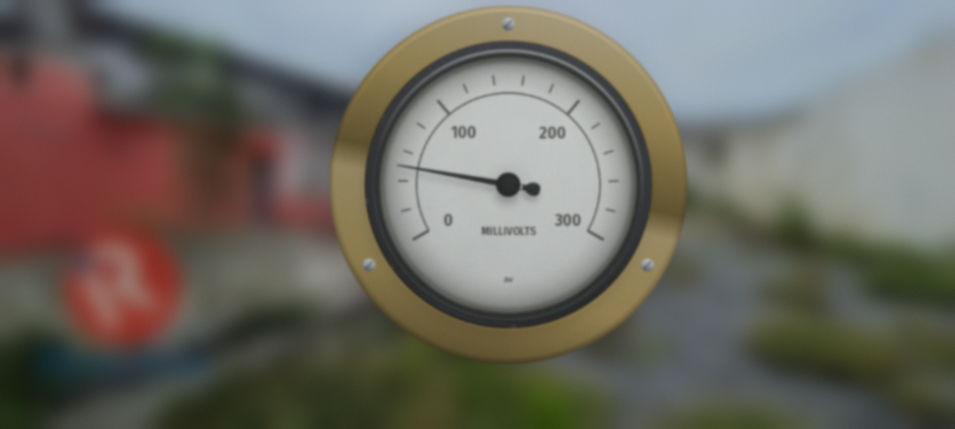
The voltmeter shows 50 mV
